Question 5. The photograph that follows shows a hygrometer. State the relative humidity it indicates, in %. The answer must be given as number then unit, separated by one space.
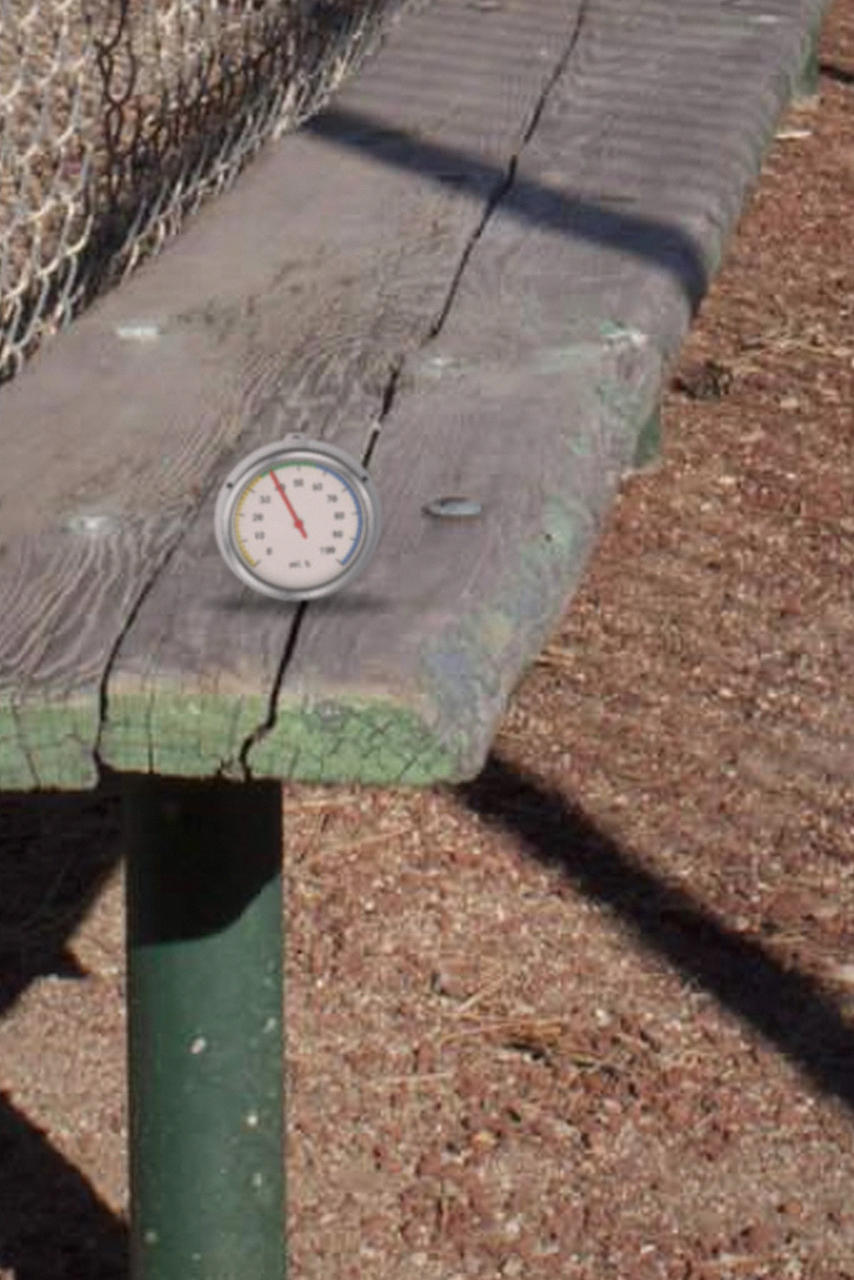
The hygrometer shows 40 %
